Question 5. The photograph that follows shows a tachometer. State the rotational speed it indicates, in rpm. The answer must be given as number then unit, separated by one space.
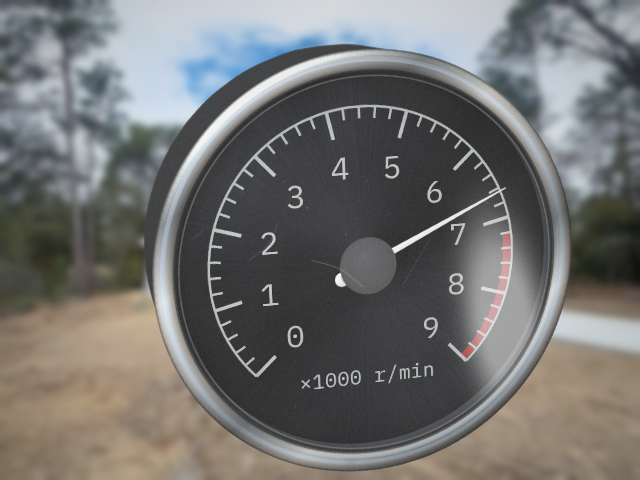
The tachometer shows 6600 rpm
